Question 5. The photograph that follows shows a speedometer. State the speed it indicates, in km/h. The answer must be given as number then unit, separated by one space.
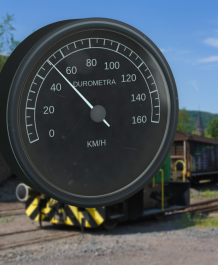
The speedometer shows 50 km/h
